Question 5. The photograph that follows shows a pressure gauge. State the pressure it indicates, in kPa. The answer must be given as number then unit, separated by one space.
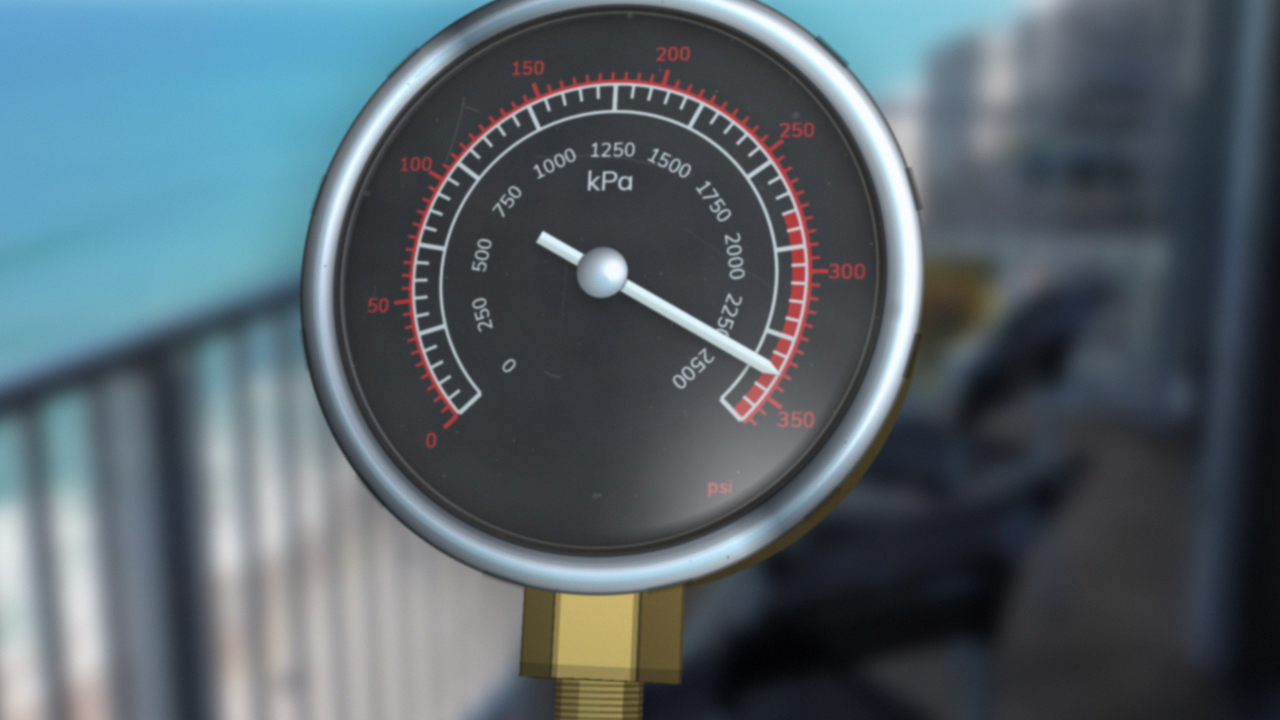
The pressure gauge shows 2350 kPa
